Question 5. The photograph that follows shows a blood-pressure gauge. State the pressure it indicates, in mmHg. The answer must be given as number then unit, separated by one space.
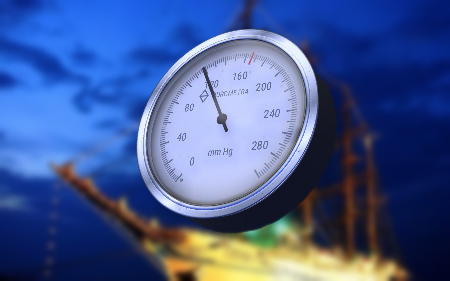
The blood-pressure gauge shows 120 mmHg
